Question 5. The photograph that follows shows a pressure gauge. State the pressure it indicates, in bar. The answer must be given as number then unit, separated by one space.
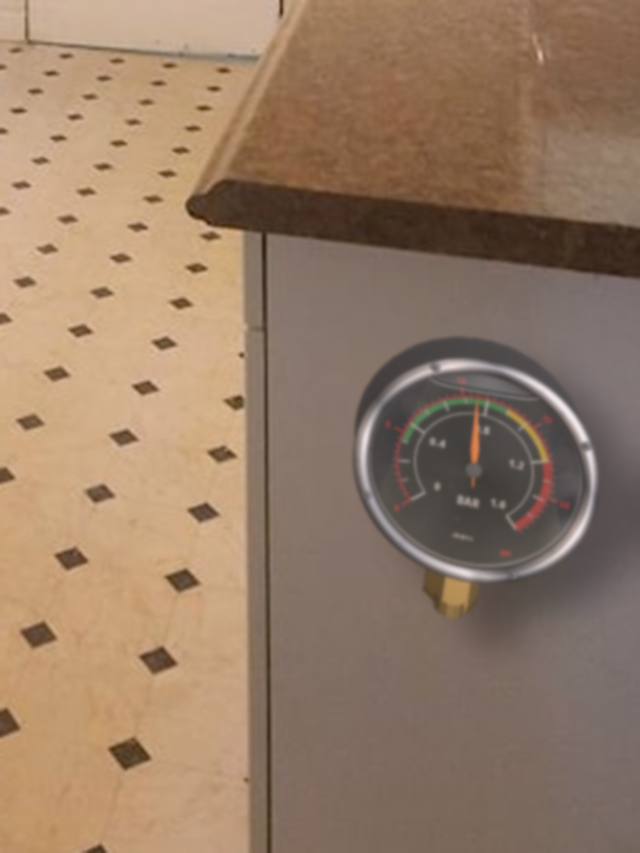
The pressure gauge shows 0.75 bar
